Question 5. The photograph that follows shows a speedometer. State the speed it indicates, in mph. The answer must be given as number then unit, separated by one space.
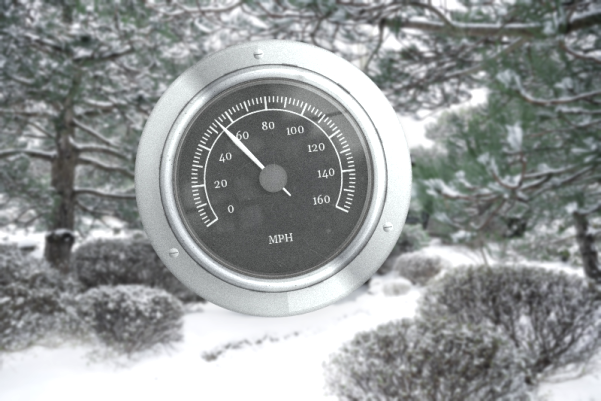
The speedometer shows 54 mph
